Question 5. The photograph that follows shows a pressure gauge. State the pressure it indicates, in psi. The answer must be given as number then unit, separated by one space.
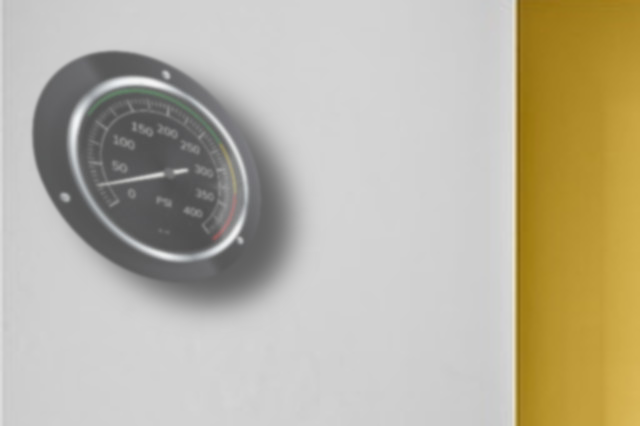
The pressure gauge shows 25 psi
